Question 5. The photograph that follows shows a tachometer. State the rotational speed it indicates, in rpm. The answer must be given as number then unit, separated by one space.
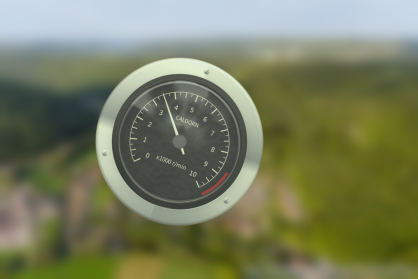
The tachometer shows 3500 rpm
